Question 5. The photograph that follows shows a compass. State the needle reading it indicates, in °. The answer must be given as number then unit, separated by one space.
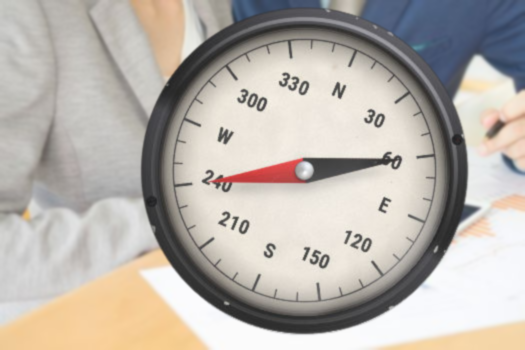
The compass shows 240 °
